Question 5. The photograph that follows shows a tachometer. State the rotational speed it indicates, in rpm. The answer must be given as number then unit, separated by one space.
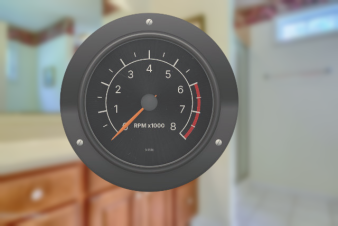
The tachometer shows 0 rpm
